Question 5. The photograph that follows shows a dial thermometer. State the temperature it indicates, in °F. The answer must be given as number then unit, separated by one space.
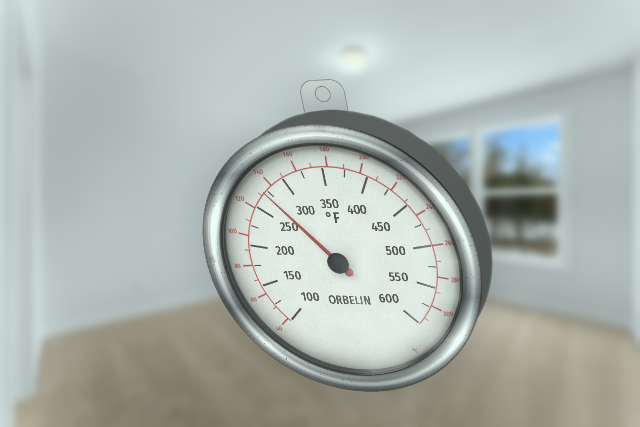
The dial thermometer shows 275 °F
